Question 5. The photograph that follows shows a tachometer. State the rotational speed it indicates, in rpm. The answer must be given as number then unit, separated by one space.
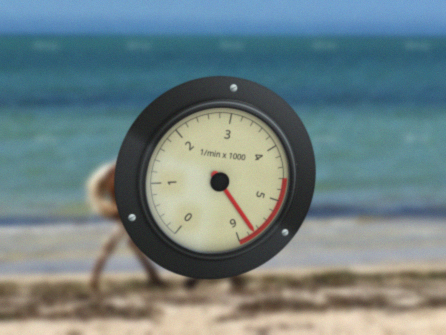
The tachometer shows 5700 rpm
